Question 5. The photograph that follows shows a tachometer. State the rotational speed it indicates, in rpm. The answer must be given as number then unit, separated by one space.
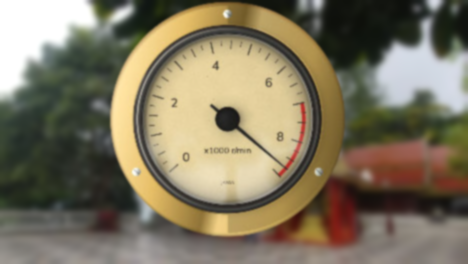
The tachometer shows 8750 rpm
